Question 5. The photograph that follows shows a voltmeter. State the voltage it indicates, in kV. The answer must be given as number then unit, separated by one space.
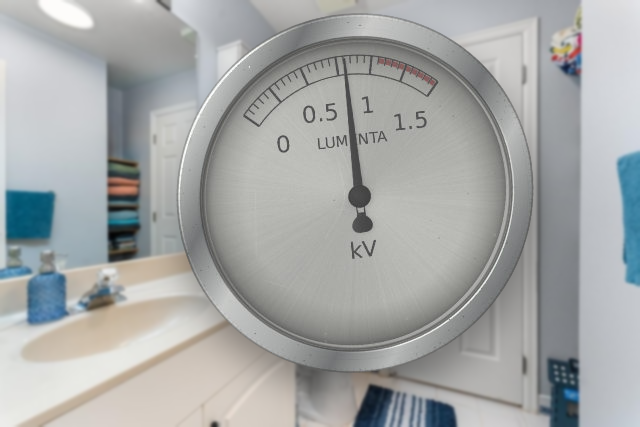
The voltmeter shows 0.8 kV
